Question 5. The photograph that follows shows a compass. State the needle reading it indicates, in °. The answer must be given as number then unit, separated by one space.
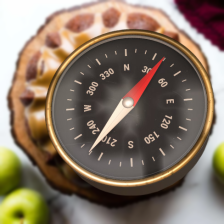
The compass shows 40 °
